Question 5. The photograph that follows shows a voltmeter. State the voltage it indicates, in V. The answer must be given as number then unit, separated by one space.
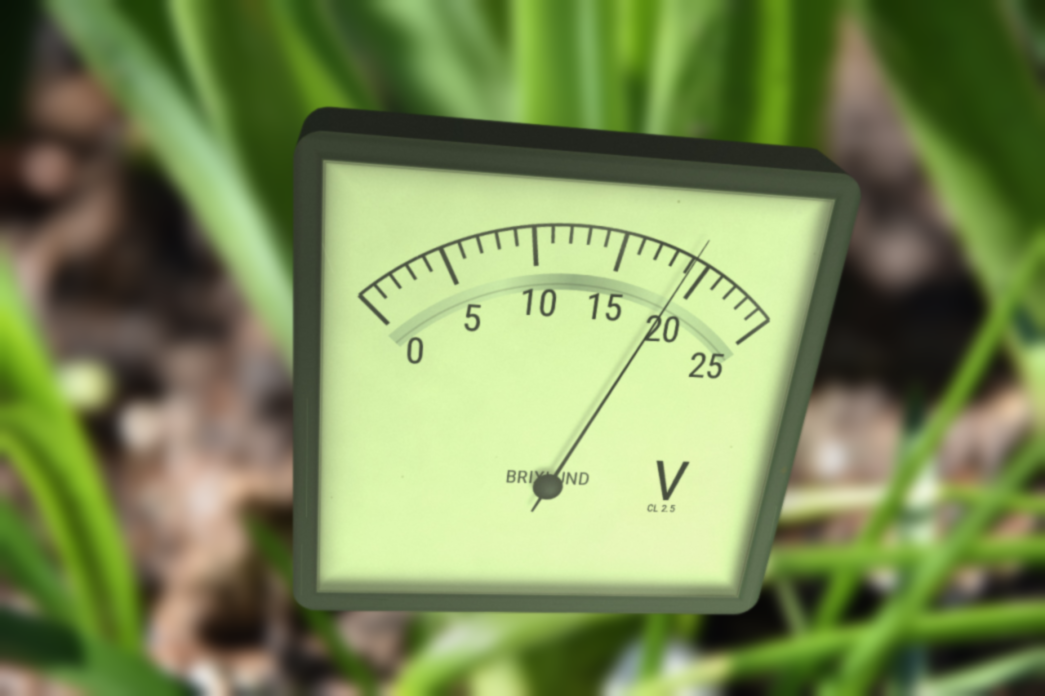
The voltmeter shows 19 V
